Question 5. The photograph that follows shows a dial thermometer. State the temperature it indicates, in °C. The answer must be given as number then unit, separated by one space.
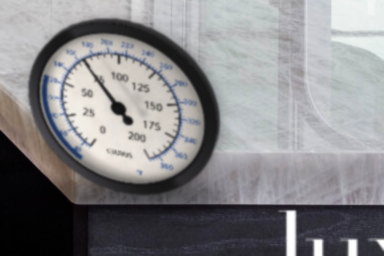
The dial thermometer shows 75 °C
